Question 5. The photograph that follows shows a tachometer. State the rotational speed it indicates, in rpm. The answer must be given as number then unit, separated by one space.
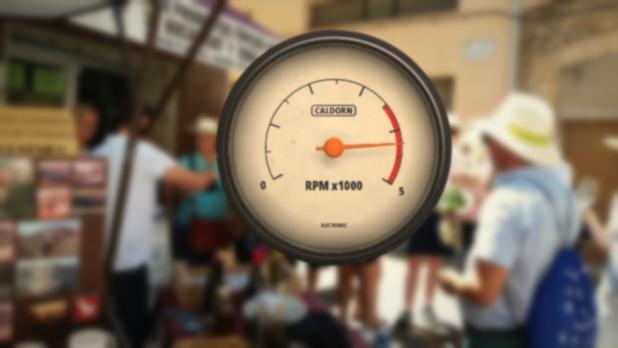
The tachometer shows 4250 rpm
